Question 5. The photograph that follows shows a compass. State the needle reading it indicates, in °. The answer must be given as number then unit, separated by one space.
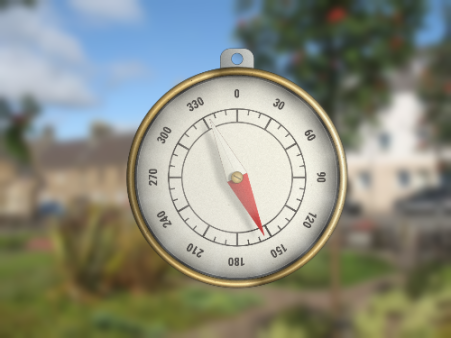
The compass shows 155 °
